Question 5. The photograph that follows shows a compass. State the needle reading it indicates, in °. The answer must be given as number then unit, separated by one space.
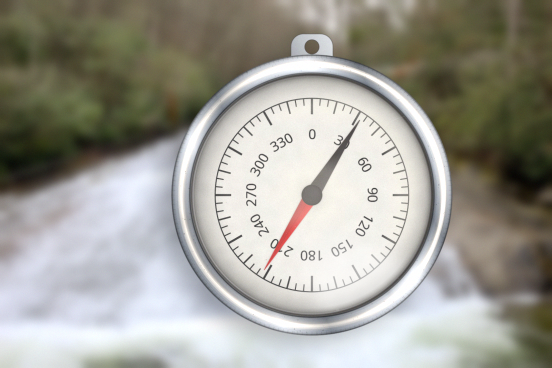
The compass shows 212.5 °
